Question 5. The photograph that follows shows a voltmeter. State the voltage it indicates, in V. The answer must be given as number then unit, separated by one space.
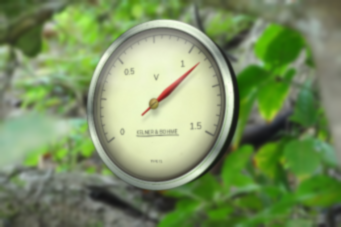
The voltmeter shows 1.1 V
